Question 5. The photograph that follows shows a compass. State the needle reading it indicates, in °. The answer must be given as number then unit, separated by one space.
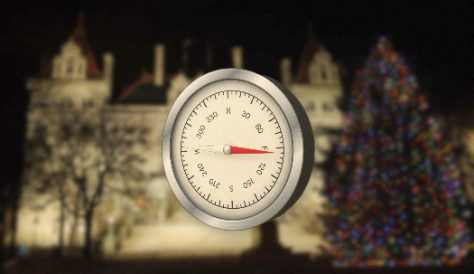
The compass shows 95 °
